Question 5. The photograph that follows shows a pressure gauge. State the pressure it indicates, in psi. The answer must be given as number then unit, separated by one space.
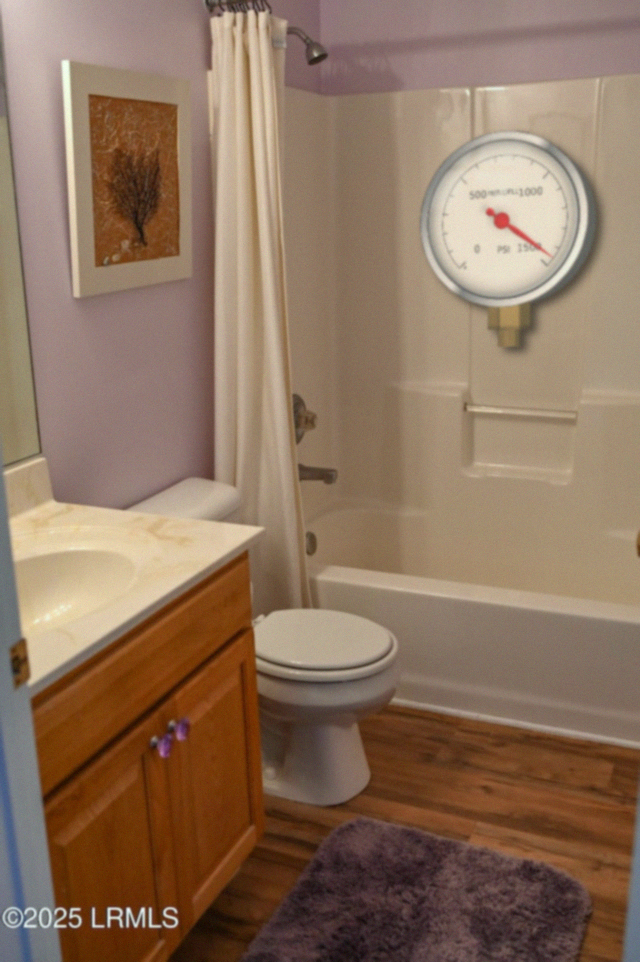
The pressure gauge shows 1450 psi
